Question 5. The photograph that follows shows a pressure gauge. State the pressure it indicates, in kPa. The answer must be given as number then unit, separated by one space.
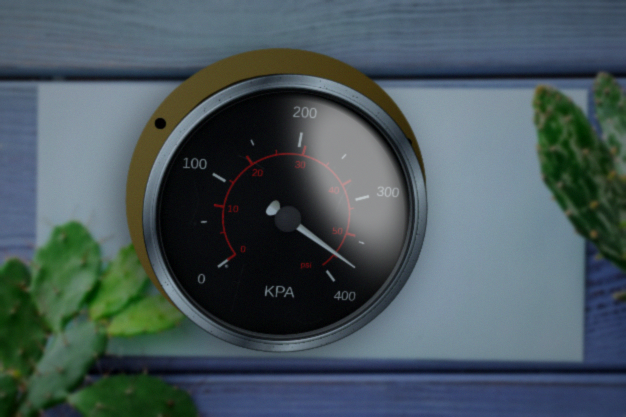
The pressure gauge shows 375 kPa
